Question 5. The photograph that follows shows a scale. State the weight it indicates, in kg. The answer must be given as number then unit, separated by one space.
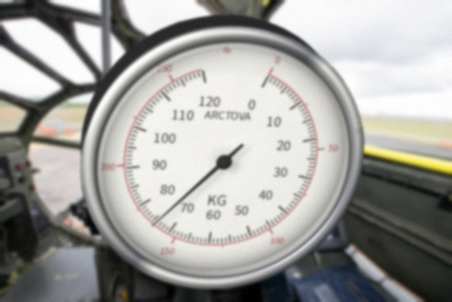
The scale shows 75 kg
